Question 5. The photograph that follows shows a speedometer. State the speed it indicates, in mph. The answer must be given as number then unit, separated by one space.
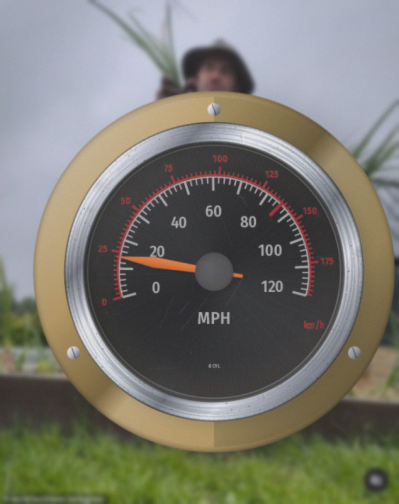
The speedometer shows 14 mph
